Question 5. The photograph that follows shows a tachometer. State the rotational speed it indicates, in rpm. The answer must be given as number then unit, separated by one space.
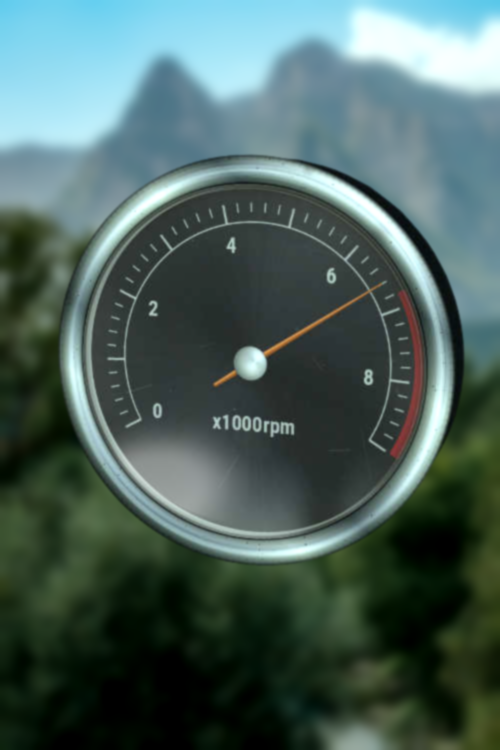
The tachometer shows 6600 rpm
